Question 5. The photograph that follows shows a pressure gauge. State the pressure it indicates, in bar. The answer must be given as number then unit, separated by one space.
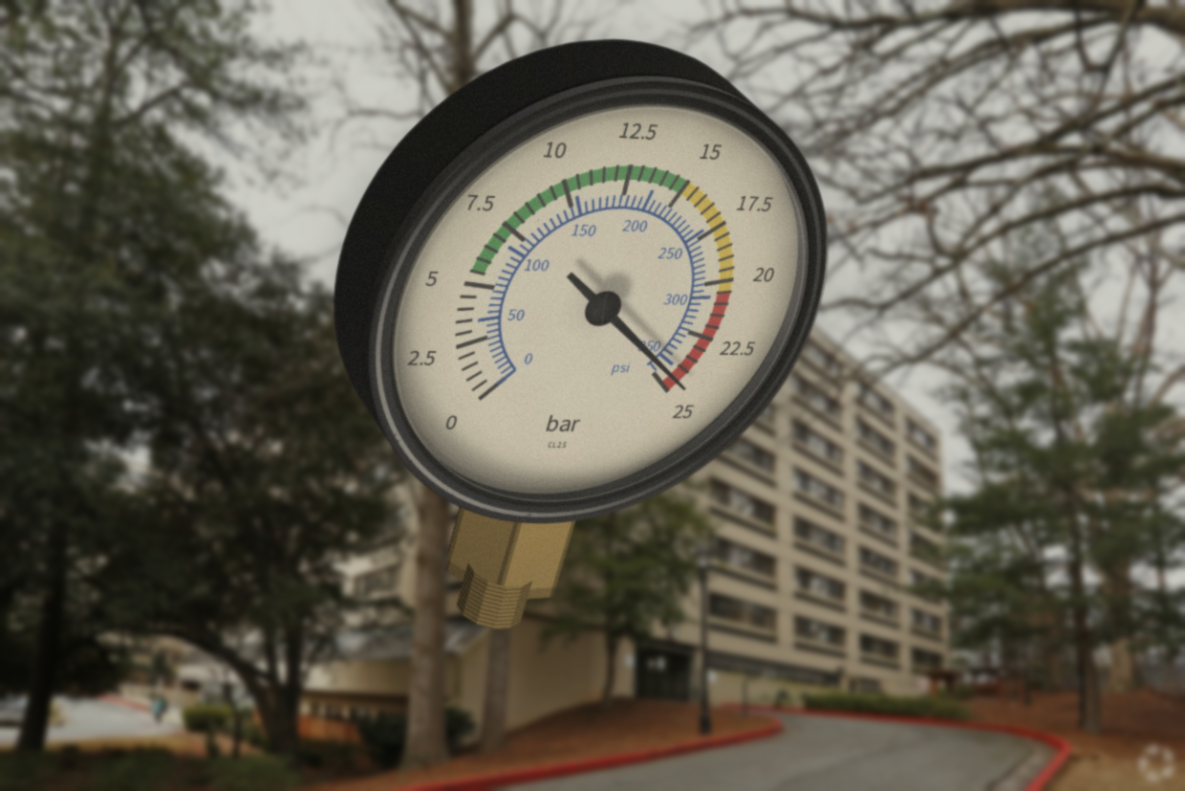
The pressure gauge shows 24.5 bar
